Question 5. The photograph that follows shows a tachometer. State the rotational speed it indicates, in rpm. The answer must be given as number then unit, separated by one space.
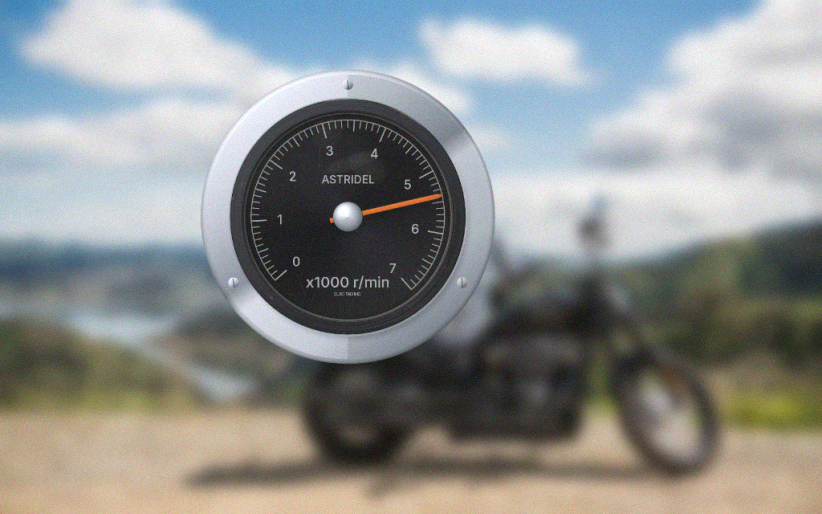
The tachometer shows 5400 rpm
